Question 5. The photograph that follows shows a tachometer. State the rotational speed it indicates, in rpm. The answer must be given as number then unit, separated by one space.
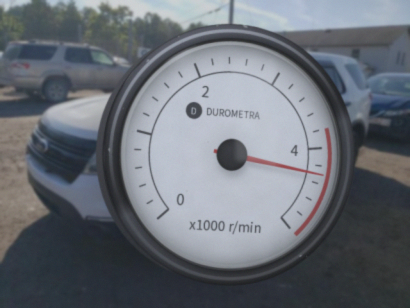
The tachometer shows 4300 rpm
